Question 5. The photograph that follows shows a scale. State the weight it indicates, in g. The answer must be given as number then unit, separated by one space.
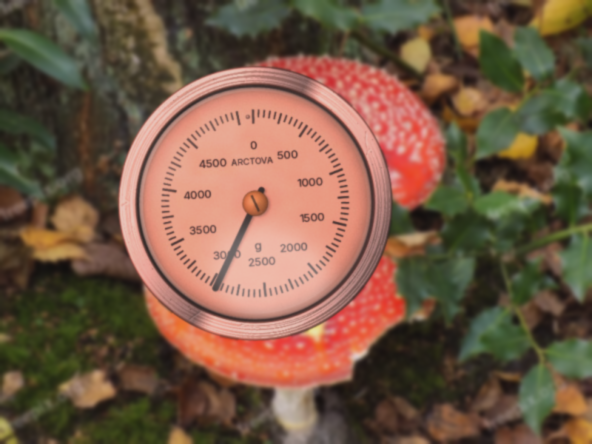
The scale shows 2950 g
